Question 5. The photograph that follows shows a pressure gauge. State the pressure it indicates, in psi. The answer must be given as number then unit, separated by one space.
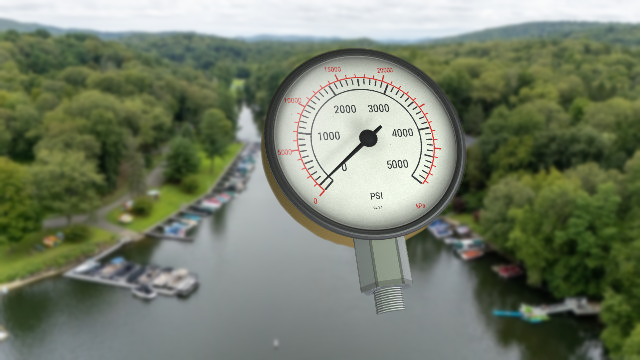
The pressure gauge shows 100 psi
